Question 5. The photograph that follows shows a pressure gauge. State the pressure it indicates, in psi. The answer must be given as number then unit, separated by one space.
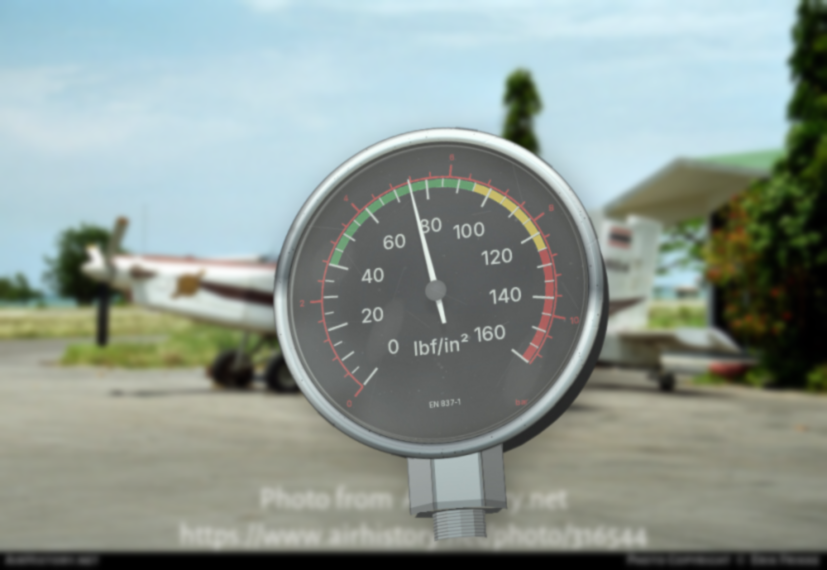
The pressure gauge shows 75 psi
